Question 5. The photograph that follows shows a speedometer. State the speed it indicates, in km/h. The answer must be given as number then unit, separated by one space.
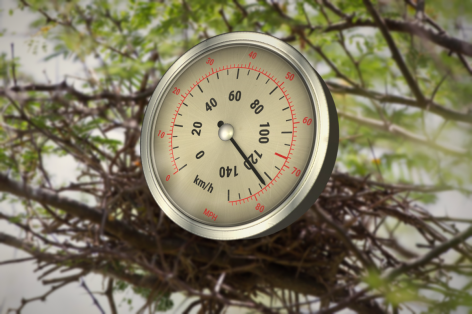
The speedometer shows 122.5 km/h
